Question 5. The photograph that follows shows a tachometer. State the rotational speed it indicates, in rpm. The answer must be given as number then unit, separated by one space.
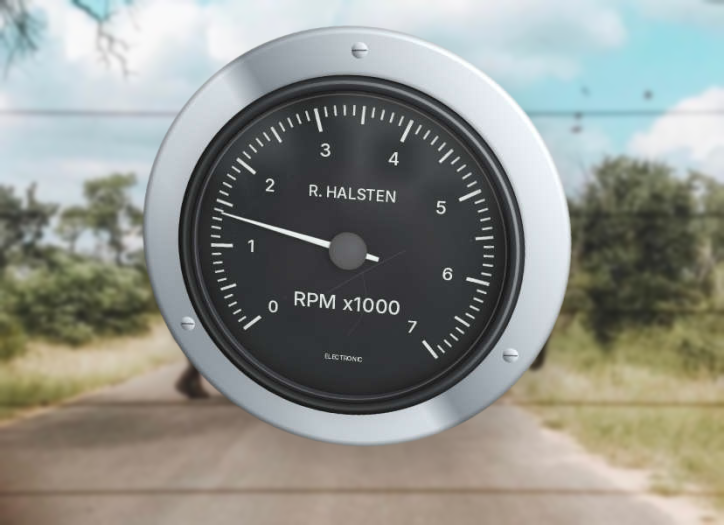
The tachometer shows 1400 rpm
